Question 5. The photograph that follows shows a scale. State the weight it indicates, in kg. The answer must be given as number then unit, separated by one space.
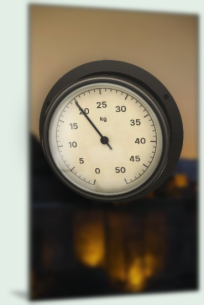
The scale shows 20 kg
